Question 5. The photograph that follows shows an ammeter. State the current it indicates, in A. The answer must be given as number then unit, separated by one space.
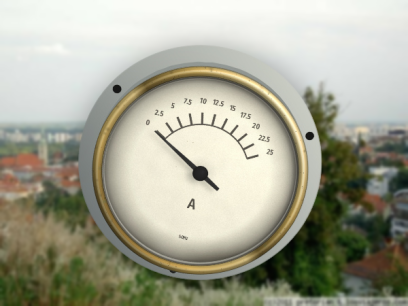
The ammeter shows 0 A
